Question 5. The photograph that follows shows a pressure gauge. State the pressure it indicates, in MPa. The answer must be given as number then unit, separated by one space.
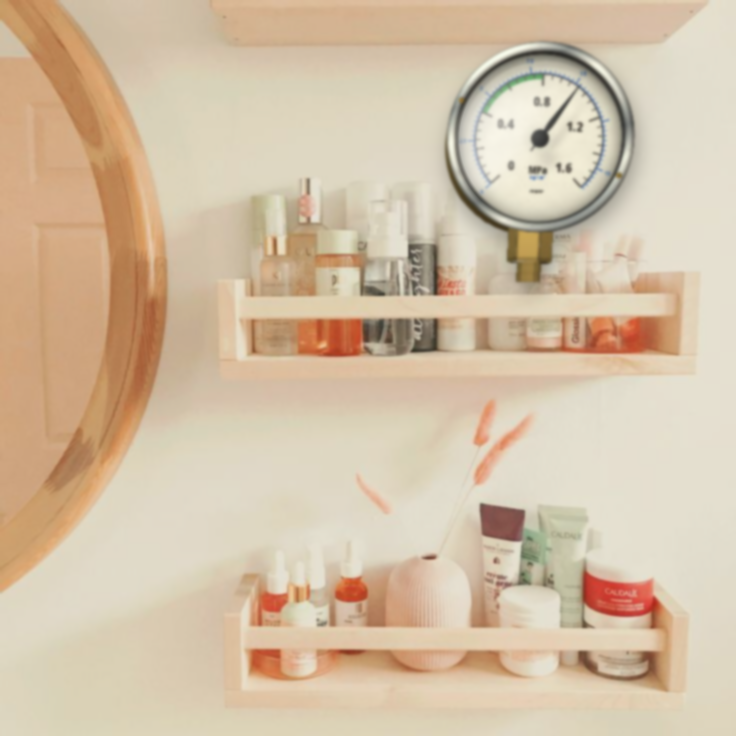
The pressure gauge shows 1 MPa
